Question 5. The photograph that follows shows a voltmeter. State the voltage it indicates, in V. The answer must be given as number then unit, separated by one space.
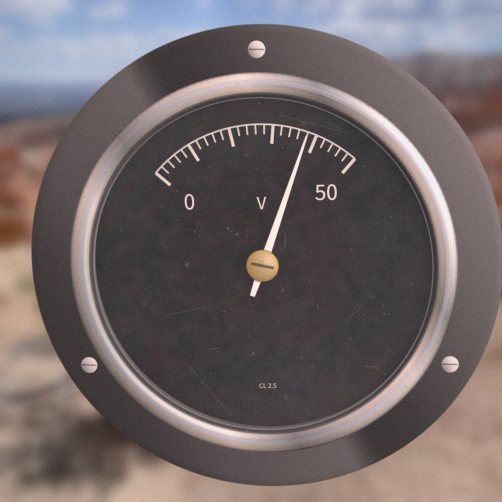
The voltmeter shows 38 V
